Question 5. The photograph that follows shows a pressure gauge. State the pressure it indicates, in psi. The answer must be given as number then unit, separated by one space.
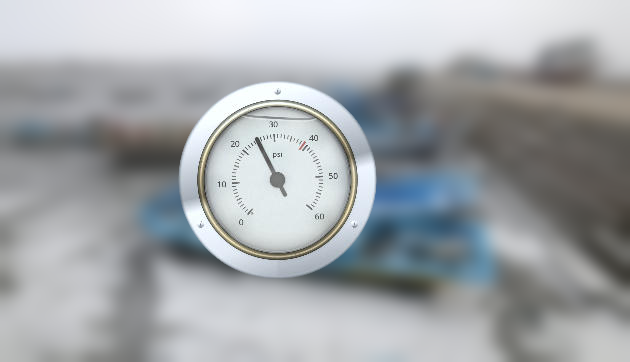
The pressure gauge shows 25 psi
